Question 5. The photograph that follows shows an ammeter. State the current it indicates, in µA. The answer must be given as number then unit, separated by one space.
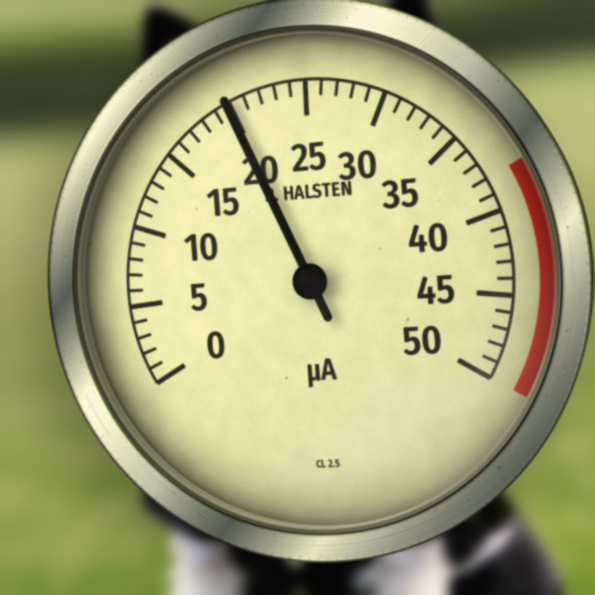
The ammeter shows 20 µA
